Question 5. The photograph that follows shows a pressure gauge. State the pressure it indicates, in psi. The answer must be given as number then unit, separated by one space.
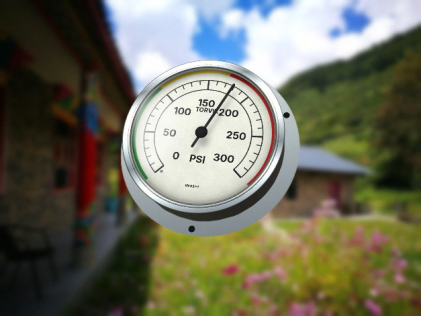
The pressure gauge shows 180 psi
